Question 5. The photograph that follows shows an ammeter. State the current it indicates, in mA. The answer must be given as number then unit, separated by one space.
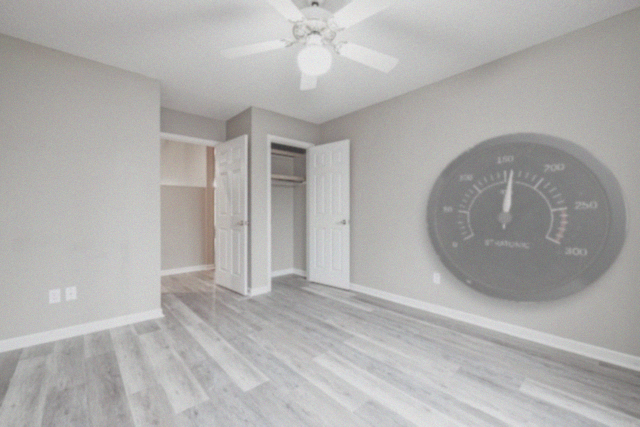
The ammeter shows 160 mA
